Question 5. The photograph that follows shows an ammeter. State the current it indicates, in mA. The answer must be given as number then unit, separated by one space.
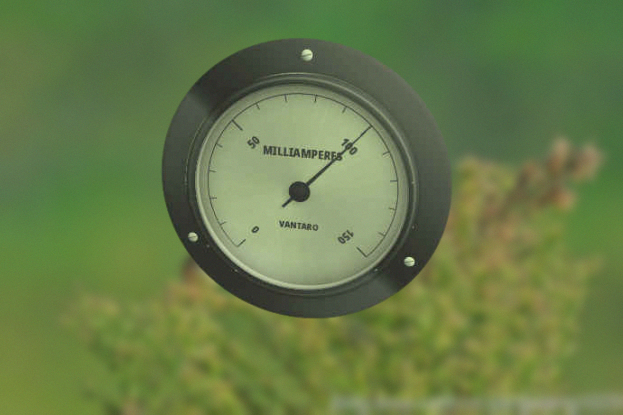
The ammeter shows 100 mA
